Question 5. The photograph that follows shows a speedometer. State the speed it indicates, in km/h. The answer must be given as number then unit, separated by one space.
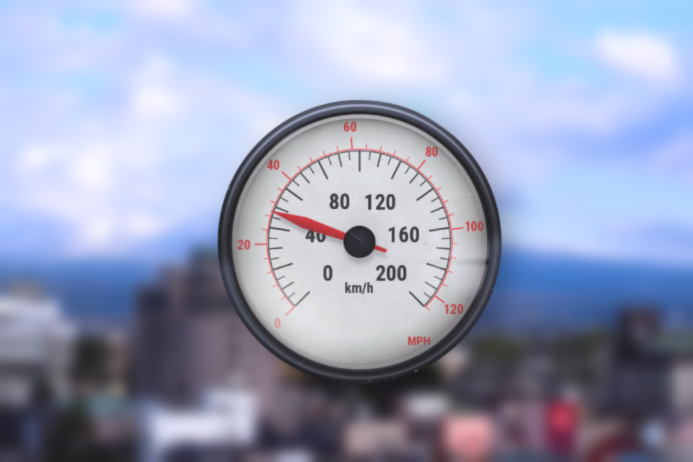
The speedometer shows 47.5 km/h
